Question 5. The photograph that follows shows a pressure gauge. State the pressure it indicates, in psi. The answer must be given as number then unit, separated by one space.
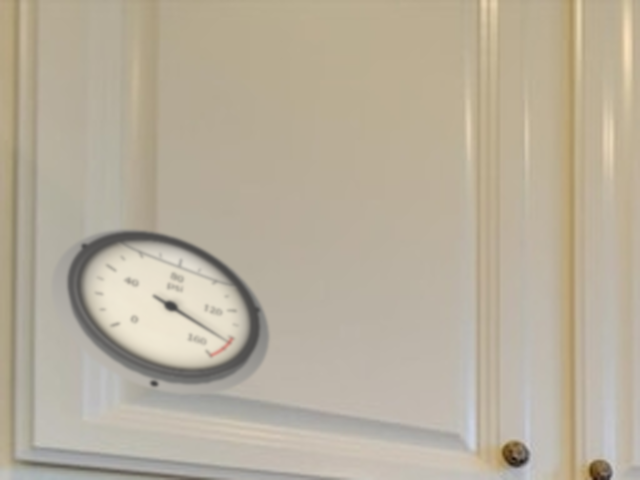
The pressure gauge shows 145 psi
